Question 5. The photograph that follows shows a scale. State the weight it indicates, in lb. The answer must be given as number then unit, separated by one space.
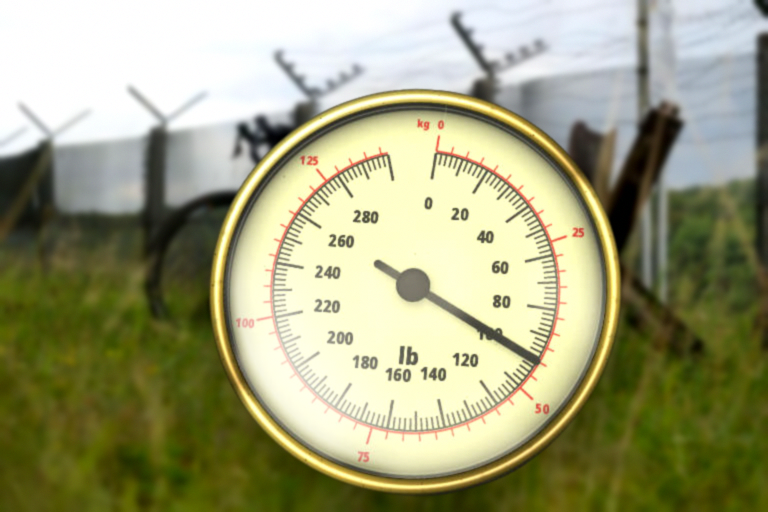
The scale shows 100 lb
